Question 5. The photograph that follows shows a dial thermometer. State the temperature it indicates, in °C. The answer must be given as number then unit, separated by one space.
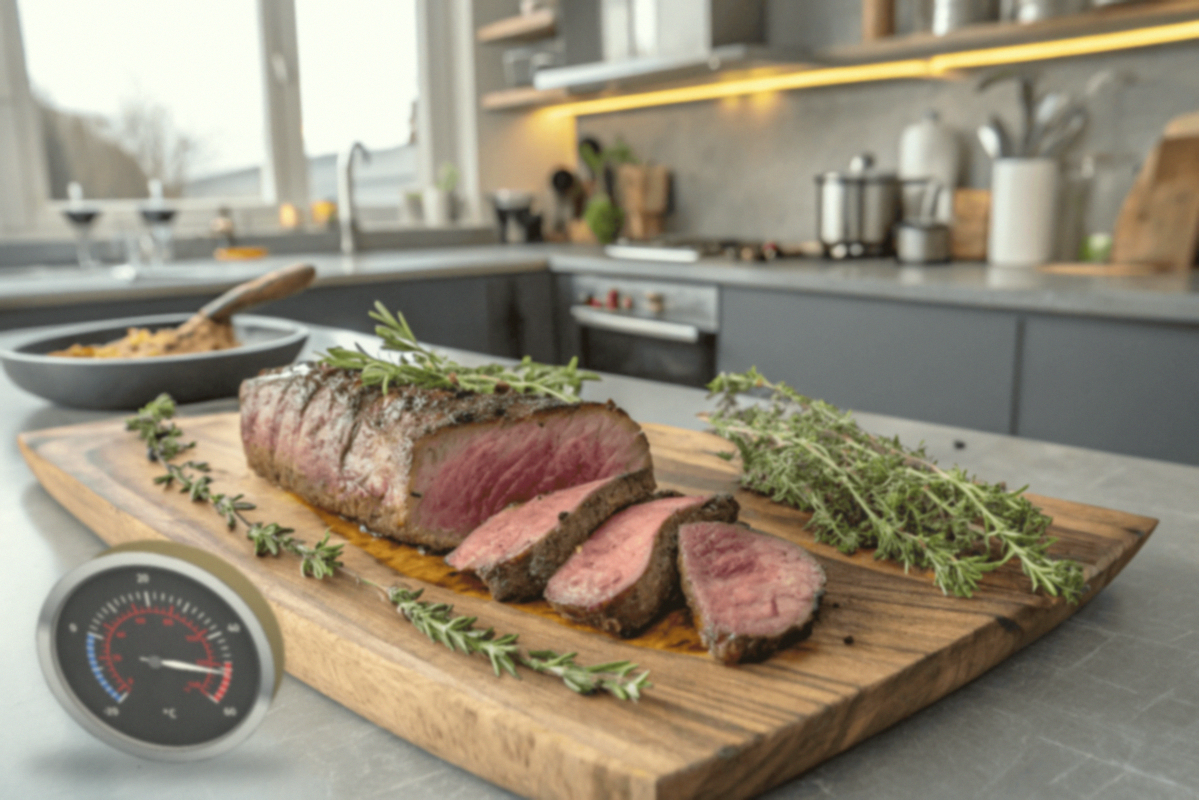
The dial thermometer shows 50 °C
